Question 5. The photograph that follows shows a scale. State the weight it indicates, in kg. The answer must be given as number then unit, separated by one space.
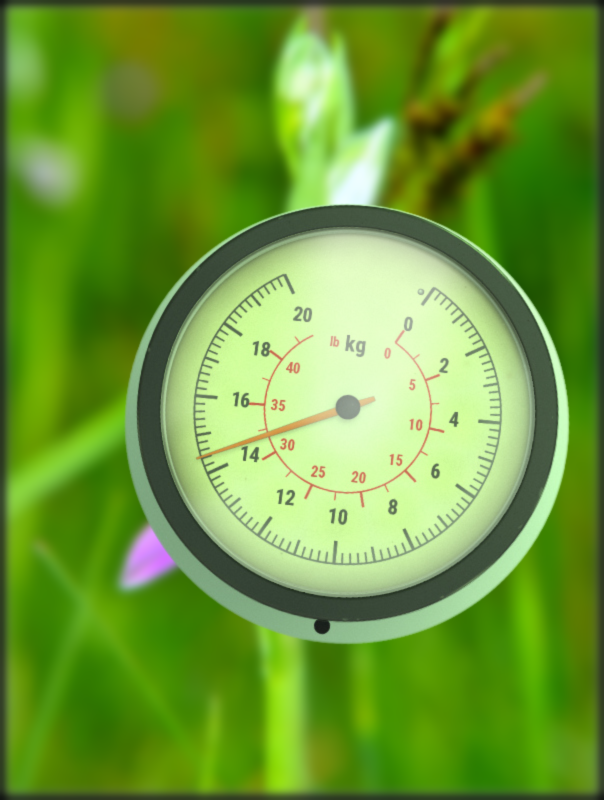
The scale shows 14.4 kg
